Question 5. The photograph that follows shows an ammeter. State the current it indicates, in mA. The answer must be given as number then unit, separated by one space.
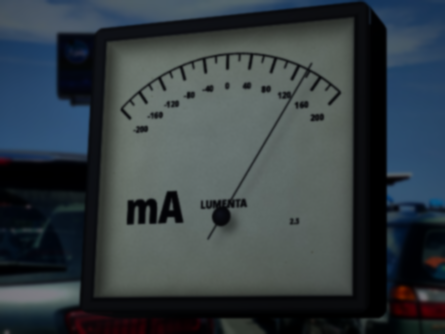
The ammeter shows 140 mA
